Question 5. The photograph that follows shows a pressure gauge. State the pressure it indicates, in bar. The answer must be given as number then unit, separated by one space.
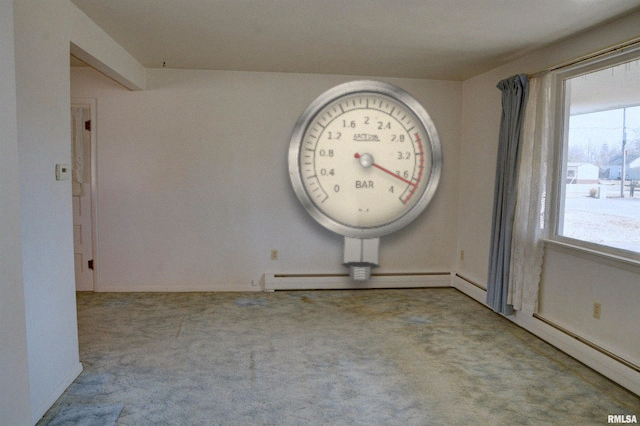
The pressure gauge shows 3.7 bar
